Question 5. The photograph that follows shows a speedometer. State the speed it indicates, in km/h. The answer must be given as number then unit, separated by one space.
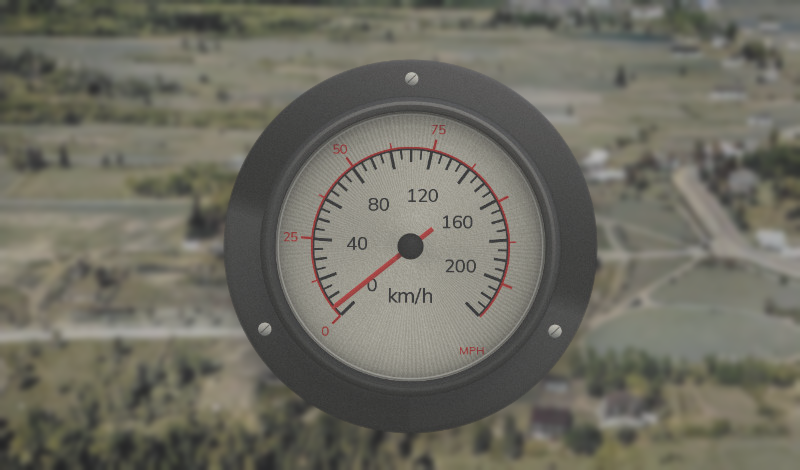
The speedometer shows 5 km/h
